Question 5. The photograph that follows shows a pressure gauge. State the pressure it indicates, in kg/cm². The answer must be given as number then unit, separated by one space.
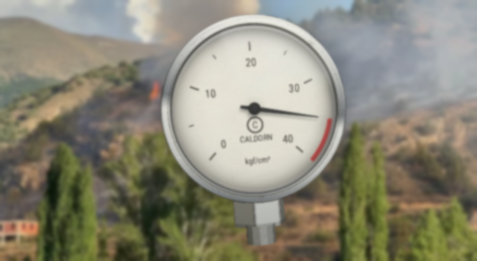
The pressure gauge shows 35 kg/cm²
